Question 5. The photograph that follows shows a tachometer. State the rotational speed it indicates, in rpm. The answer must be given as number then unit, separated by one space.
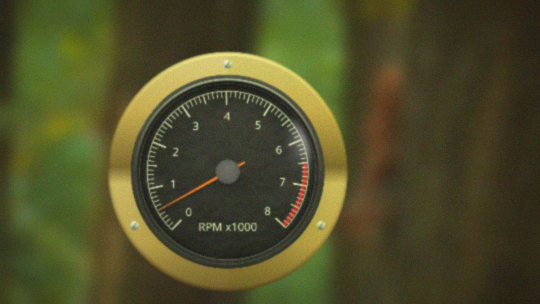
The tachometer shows 500 rpm
